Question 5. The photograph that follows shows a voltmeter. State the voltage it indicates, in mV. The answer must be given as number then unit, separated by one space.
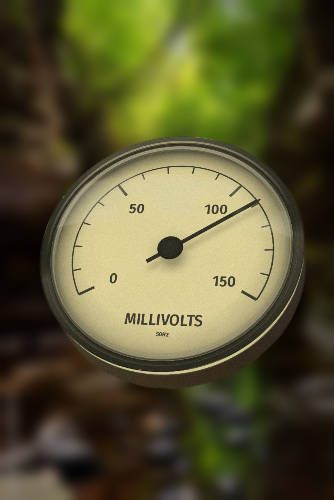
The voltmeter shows 110 mV
